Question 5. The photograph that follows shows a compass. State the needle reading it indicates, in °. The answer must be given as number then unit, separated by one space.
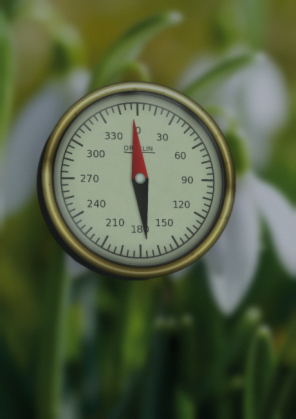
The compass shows 355 °
